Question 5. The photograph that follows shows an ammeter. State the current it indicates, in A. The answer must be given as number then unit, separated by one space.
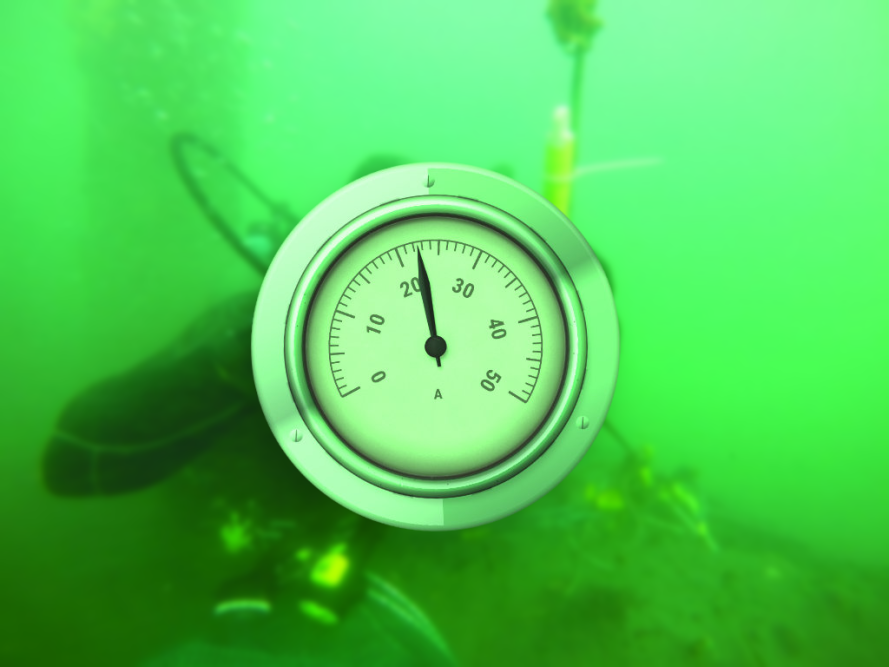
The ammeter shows 22.5 A
